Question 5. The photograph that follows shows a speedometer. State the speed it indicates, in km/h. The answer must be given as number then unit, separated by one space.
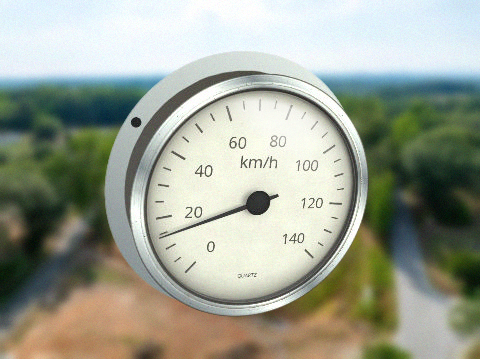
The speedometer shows 15 km/h
